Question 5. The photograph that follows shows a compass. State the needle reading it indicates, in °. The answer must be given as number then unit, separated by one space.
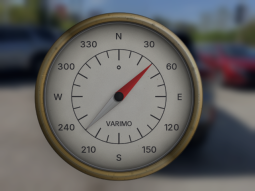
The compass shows 45 °
